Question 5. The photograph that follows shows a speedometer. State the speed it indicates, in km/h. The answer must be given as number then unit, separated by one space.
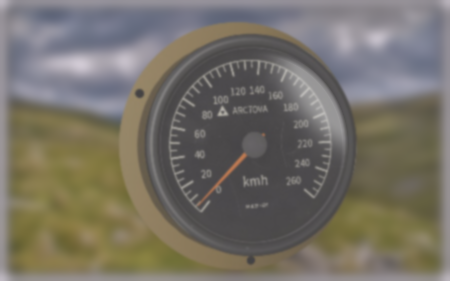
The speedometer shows 5 km/h
